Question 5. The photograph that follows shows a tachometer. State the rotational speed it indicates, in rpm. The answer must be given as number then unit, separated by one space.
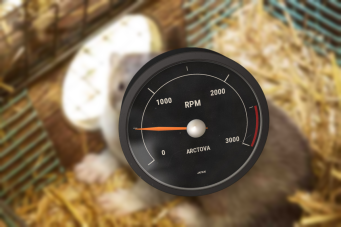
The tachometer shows 500 rpm
